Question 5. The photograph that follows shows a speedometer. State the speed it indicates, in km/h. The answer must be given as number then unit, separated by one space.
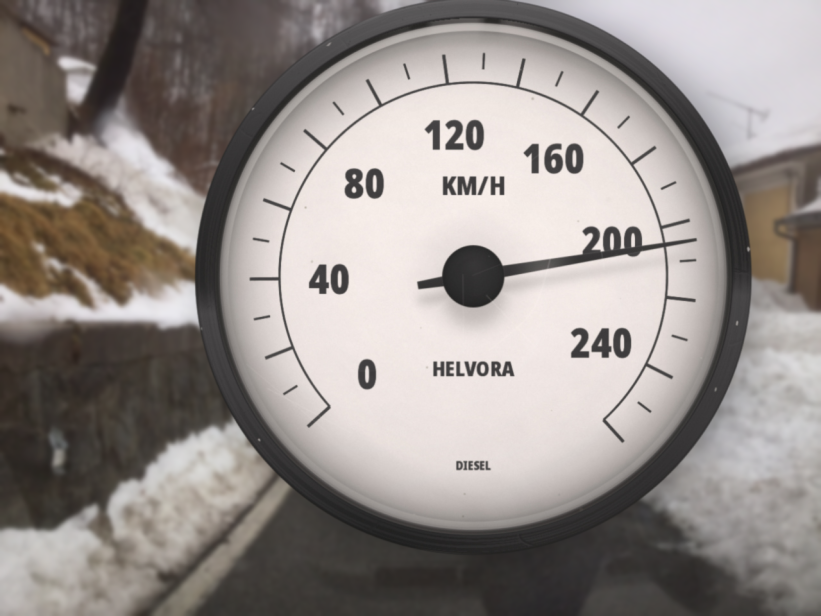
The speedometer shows 205 km/h
